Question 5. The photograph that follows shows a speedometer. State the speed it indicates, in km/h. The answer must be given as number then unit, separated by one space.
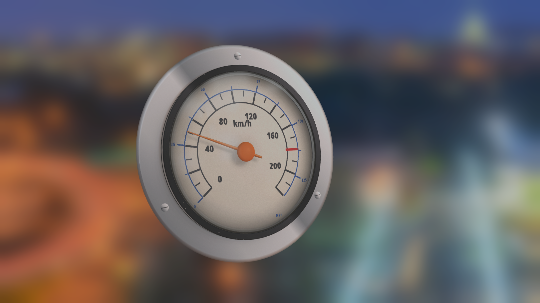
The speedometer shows 50 km/h
